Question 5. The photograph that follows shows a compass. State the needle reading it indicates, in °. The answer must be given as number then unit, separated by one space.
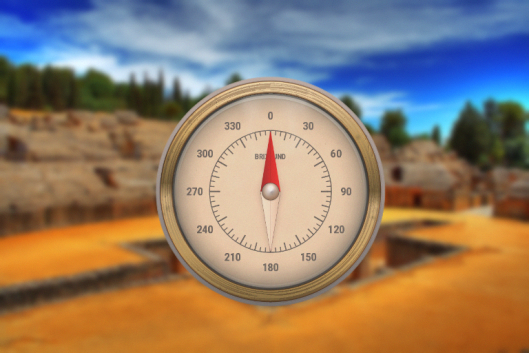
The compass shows 0 °
